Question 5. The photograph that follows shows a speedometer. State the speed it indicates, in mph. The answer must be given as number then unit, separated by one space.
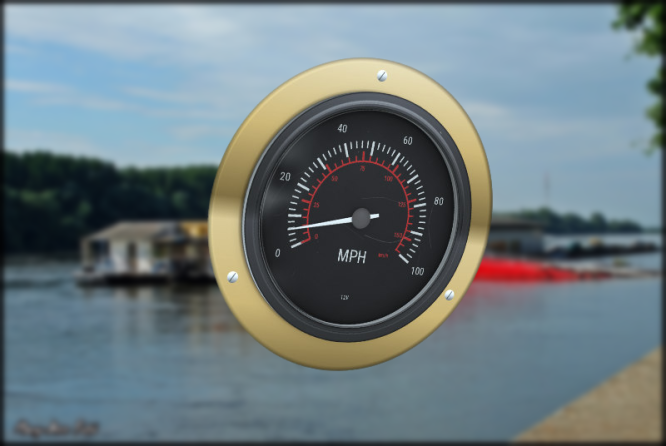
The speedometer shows 6 mph
